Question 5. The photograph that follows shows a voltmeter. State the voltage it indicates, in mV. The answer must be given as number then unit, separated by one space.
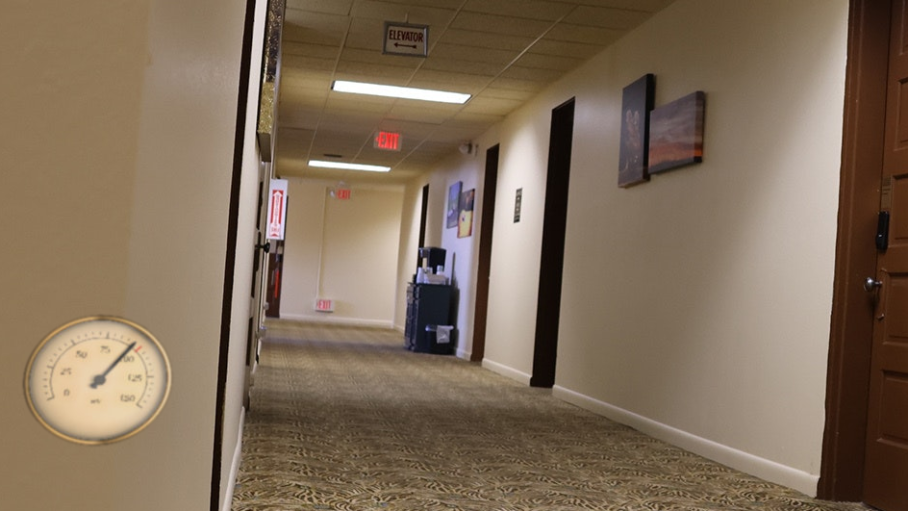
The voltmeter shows 95 mV
